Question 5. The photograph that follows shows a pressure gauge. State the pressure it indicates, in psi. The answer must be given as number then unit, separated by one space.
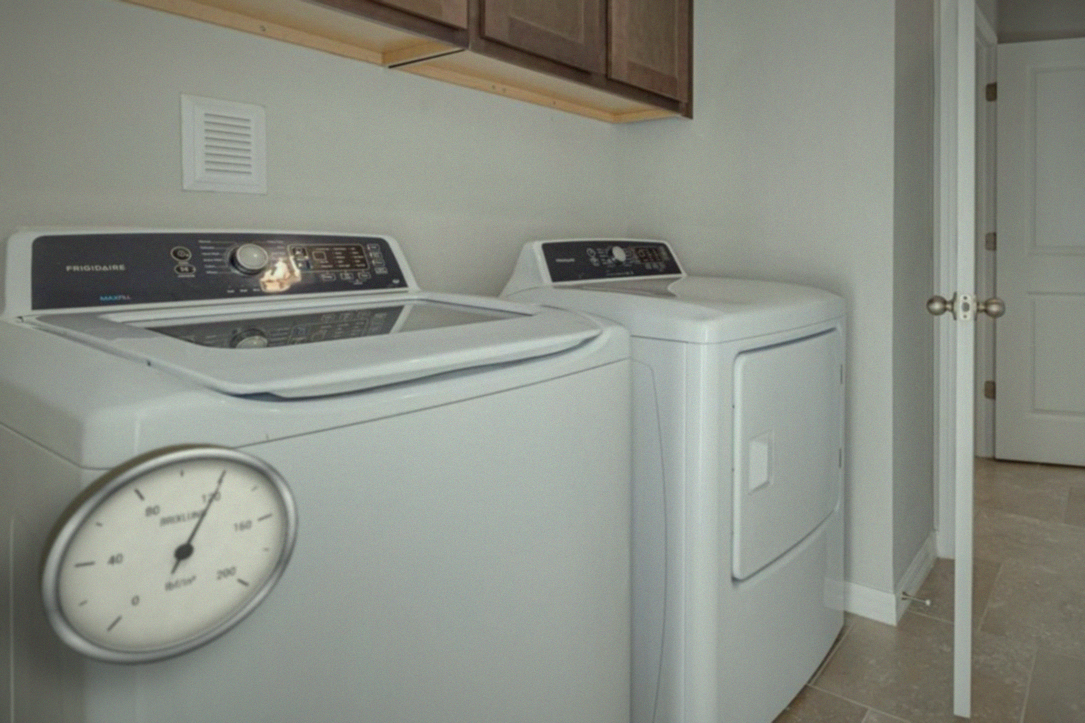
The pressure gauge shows 120 psi
